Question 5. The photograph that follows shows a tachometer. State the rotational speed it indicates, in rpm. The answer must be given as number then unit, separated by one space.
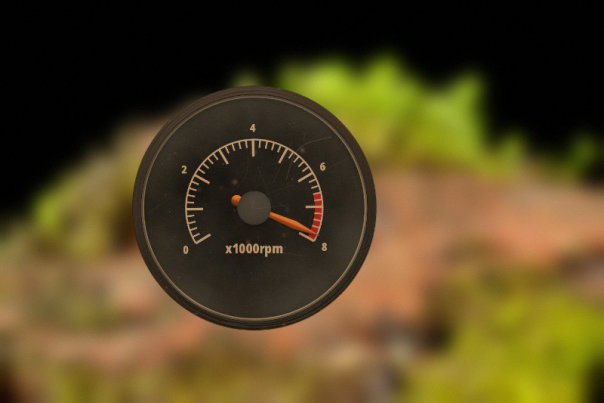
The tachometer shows 7800 rpm
